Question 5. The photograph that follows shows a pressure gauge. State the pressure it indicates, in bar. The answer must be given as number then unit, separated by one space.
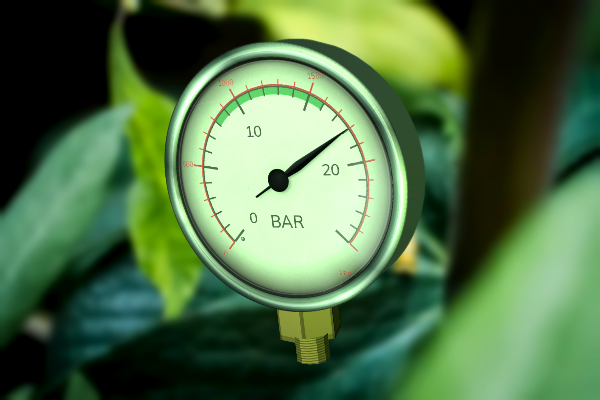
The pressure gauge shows 18 bar
